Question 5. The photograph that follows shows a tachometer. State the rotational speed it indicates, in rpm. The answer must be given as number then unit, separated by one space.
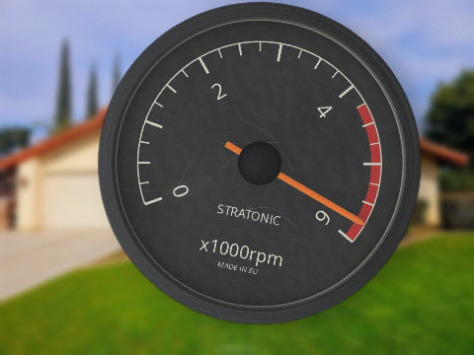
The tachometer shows 5750 rpm
